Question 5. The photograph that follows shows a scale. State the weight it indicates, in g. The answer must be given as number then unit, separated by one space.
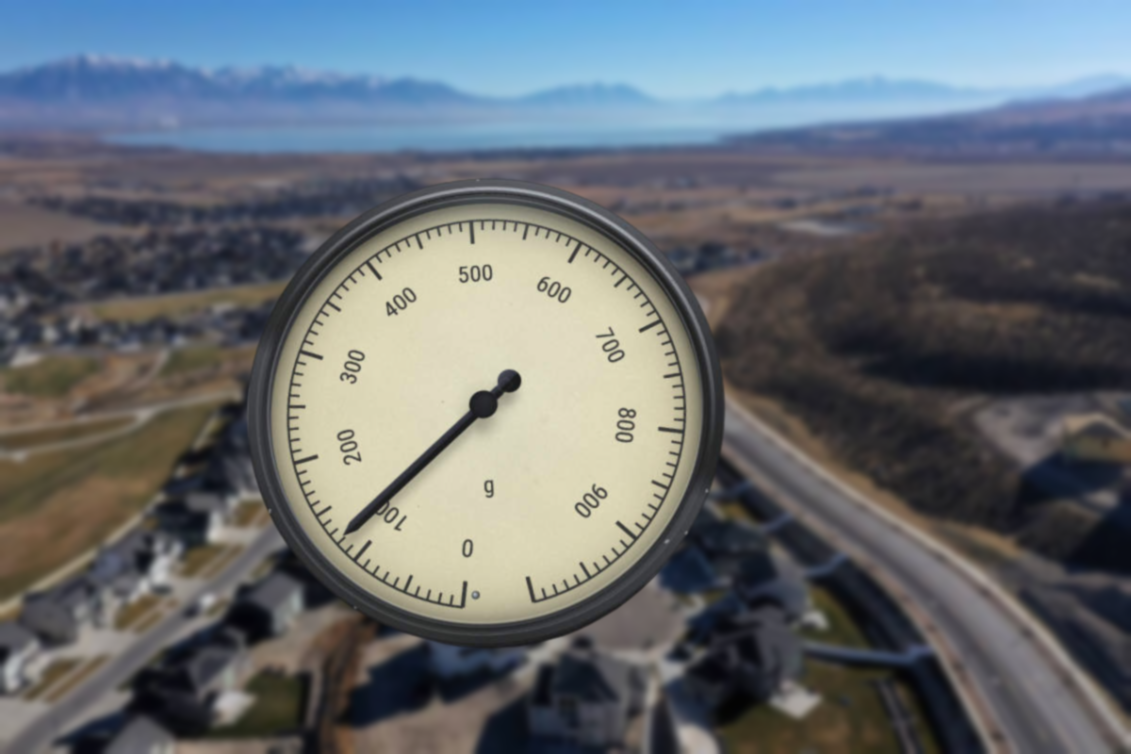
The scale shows 120 g
